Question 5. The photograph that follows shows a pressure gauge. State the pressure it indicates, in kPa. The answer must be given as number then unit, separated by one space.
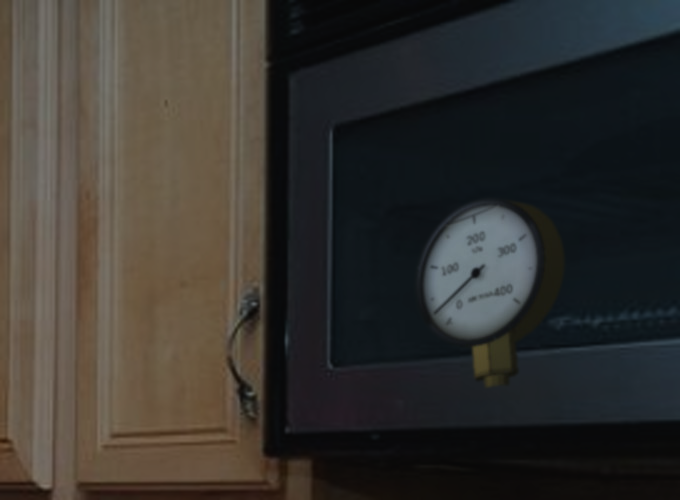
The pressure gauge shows 25 kPa
